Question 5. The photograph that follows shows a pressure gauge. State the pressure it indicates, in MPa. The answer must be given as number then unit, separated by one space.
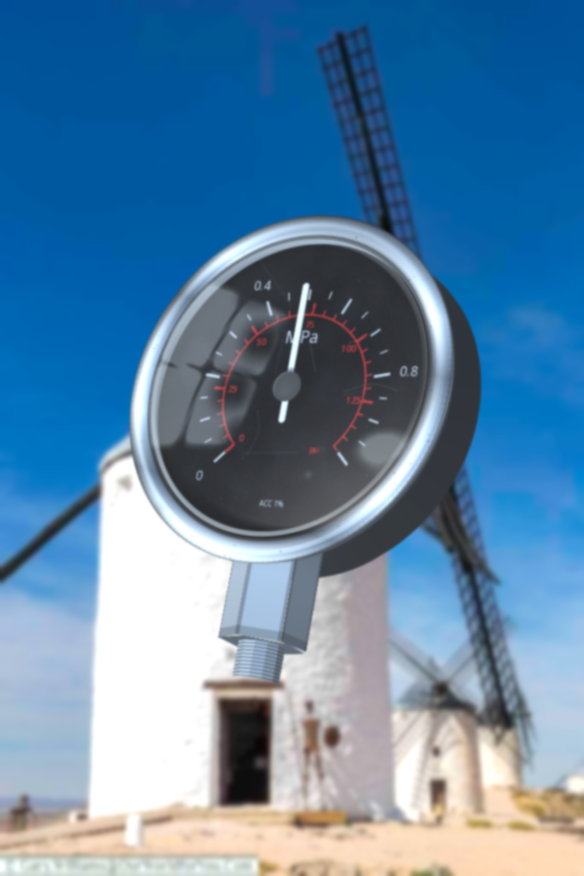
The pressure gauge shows 0.5 MPa
